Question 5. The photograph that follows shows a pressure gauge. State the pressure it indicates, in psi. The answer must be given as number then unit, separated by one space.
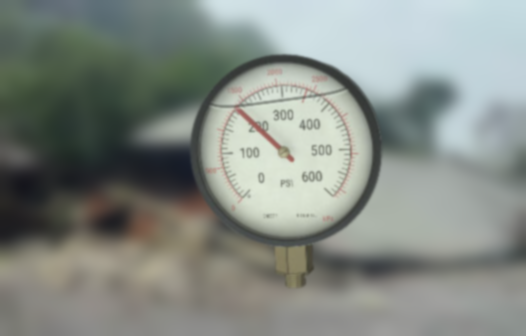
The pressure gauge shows 200 psi
